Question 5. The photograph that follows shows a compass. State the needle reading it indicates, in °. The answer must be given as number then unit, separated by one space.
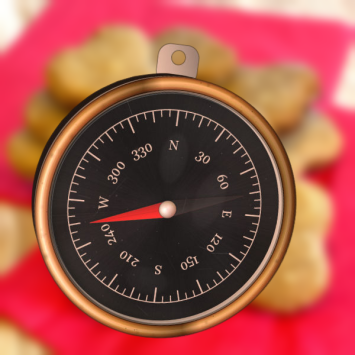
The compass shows 255 °
